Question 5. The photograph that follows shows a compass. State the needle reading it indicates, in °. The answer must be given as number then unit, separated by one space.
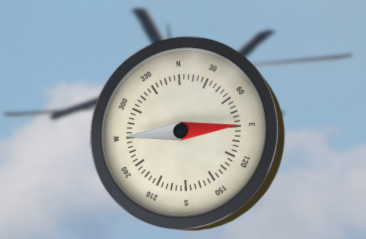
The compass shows 90 °
